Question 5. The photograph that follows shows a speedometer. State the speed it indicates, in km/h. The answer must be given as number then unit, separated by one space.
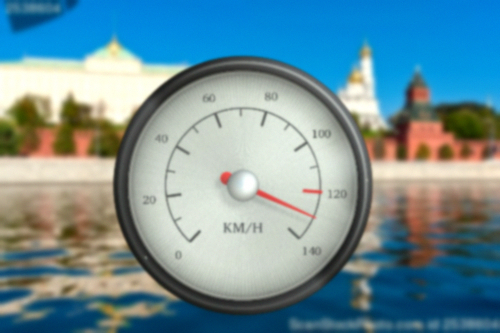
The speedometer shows 130 km/h
